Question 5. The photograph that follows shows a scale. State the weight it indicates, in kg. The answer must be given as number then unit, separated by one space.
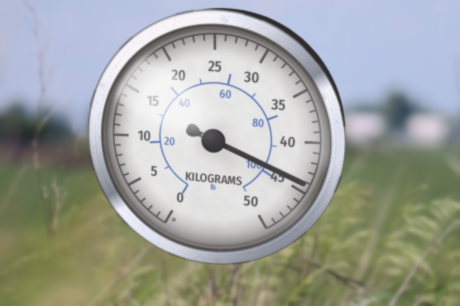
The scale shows 44 kg
